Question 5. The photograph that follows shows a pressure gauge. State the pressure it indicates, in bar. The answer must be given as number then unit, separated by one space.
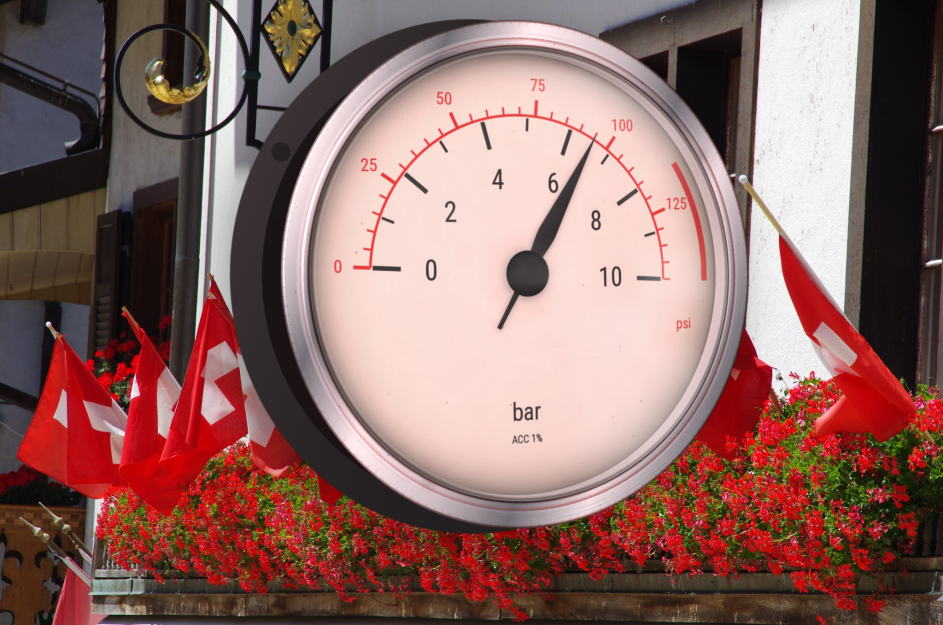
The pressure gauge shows 6.5 bar
